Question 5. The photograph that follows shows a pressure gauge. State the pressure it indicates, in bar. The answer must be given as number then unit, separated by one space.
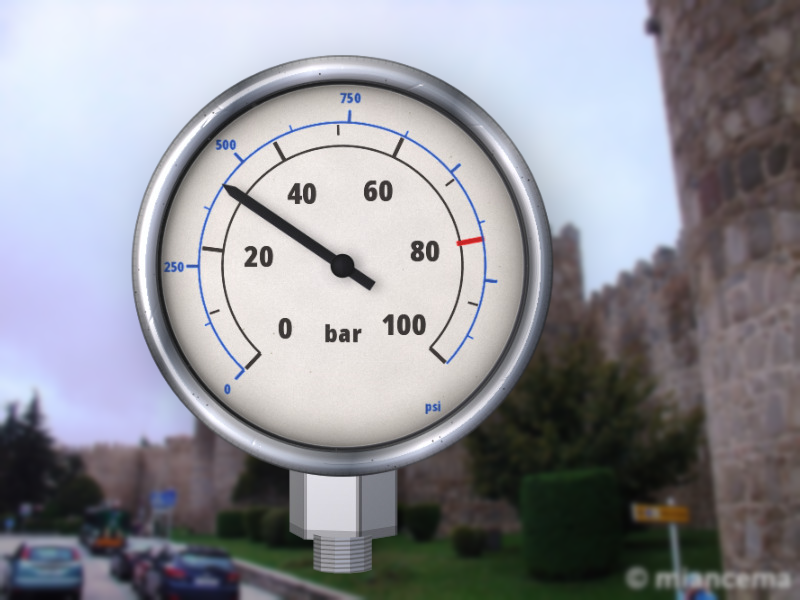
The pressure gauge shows 30 bar
